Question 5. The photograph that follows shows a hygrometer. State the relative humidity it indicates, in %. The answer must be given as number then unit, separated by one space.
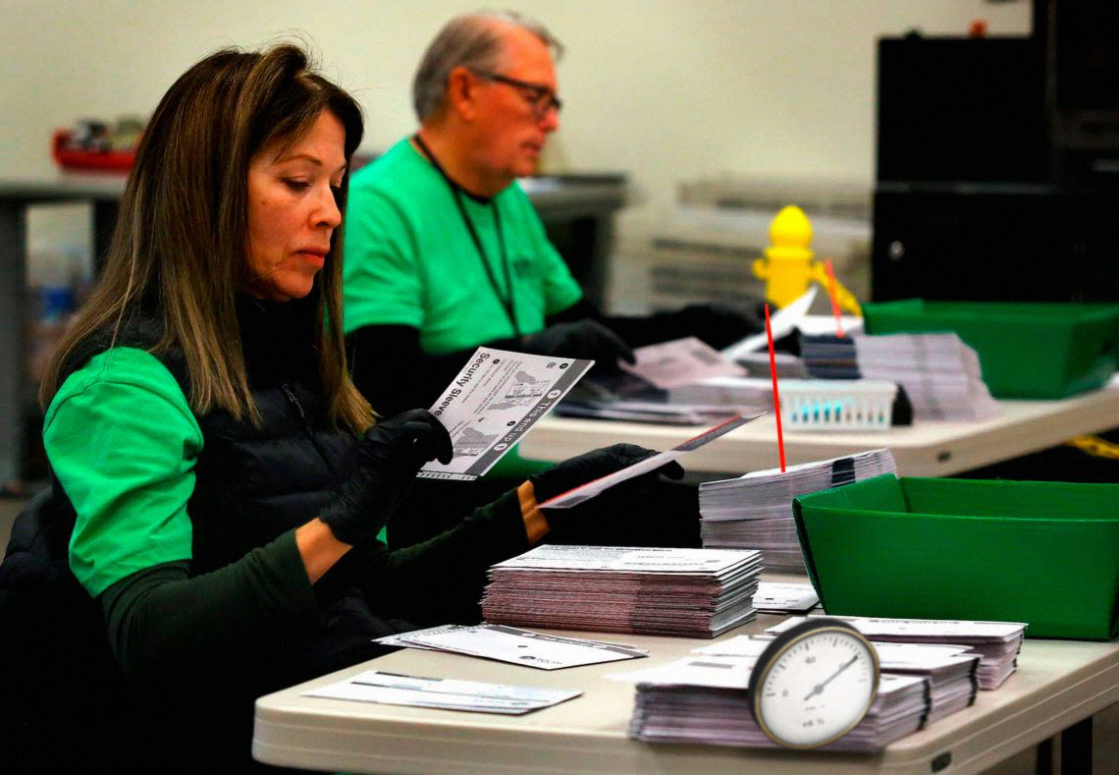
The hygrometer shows 80 %
